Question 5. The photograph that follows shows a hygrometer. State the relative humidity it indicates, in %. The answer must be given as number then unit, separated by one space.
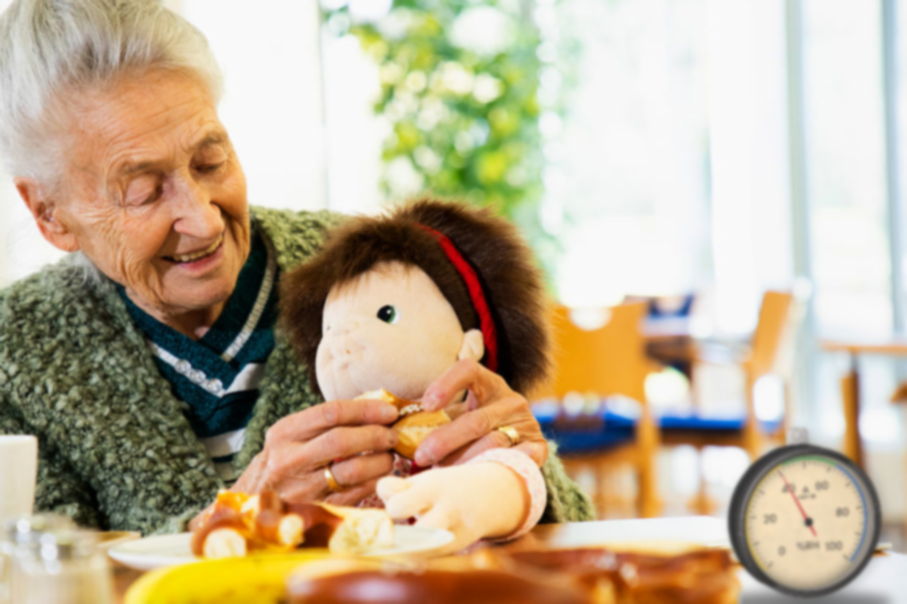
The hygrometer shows 40 %
